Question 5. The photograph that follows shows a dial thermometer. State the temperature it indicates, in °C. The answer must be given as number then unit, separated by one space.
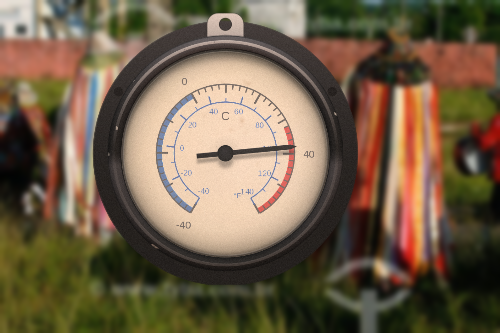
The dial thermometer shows 38 °C
